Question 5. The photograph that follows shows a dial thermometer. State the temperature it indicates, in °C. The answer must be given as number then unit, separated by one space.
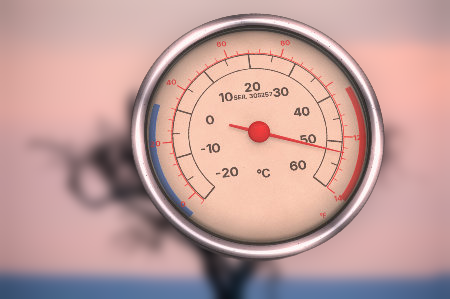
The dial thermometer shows 52.5 °C
